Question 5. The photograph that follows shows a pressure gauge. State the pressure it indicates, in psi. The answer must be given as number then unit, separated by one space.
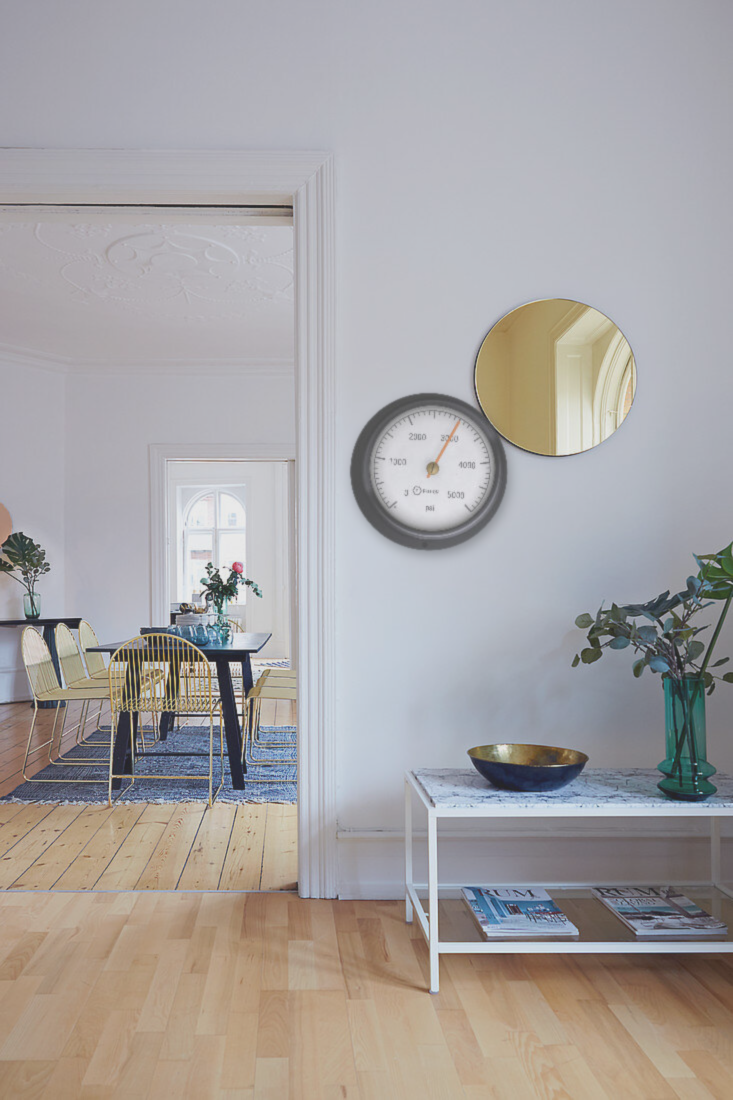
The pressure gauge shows 3000 psi
